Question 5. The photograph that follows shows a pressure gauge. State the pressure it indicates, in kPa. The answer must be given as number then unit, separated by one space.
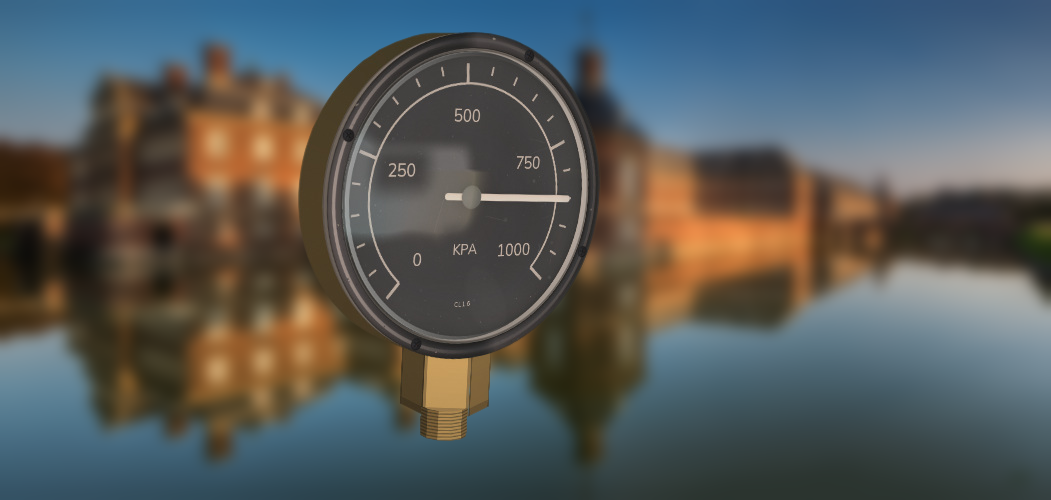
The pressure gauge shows 850 kPa
